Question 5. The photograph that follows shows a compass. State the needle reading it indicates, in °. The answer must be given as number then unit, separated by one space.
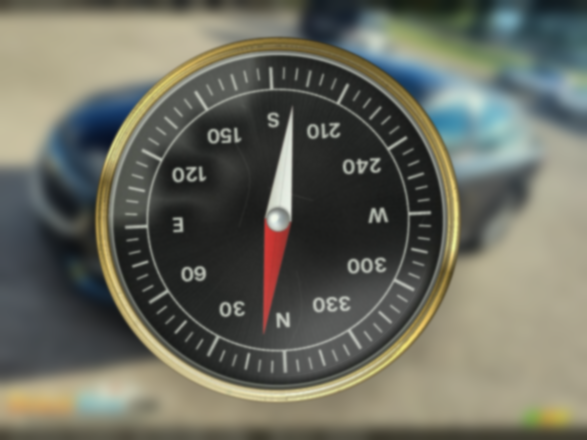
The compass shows 10 °
